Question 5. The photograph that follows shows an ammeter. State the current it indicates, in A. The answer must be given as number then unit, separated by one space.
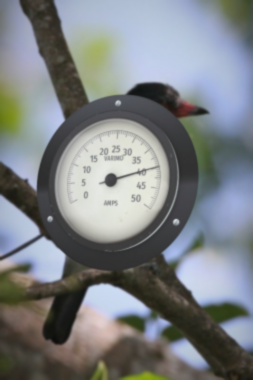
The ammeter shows 40 A
